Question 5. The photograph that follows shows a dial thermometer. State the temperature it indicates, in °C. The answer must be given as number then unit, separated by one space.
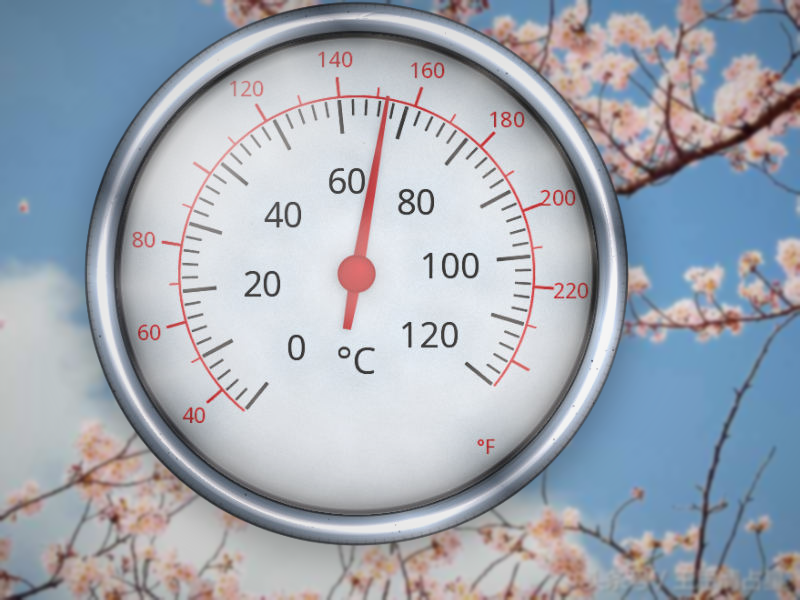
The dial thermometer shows 67 °C
